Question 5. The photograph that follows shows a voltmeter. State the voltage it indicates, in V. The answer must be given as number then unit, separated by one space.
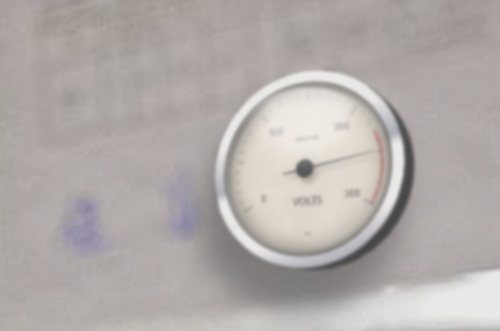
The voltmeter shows 250 V
